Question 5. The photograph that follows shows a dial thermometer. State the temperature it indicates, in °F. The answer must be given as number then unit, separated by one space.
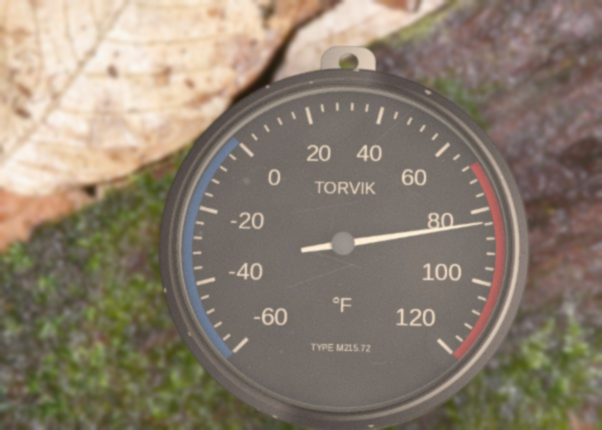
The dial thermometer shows 84 °F
